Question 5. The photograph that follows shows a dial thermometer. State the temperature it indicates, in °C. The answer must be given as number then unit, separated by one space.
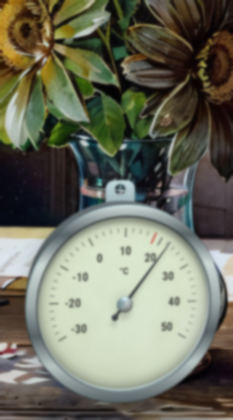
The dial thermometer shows 22 °C
